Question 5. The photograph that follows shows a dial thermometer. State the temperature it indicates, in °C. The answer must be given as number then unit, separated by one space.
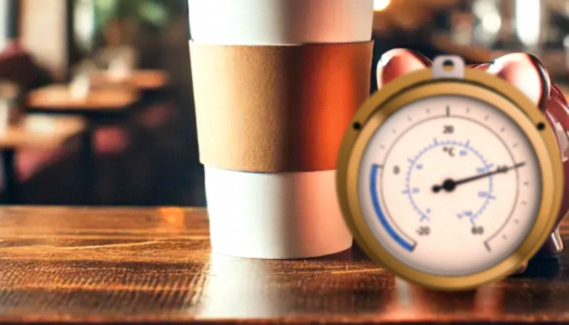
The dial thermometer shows 40 °C
